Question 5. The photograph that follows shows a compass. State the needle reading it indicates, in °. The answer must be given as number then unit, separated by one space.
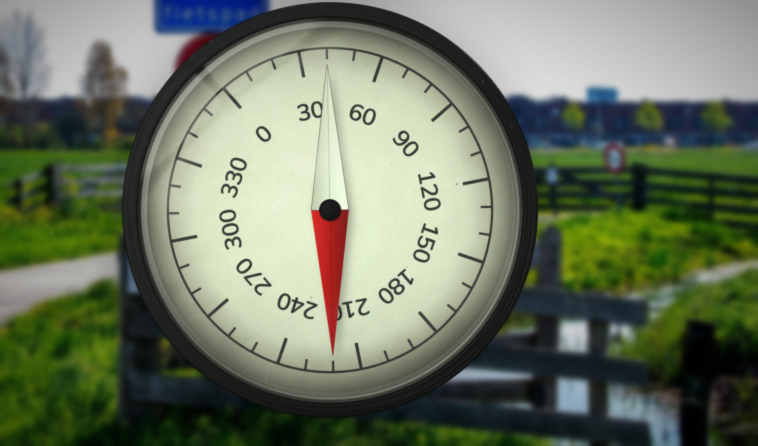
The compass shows 220 °
